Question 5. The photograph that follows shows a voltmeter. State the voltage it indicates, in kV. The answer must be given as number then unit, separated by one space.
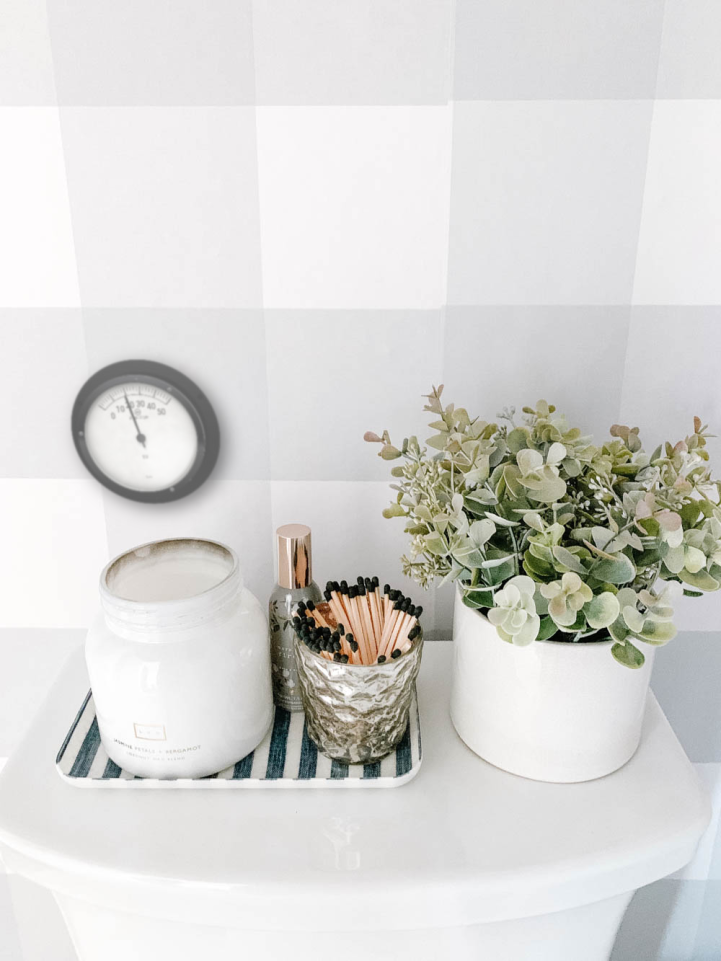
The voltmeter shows 20 kV
